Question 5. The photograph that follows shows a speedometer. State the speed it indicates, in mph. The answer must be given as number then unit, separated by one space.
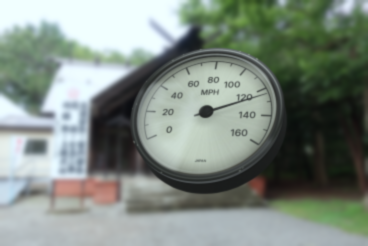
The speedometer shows 125 mph
